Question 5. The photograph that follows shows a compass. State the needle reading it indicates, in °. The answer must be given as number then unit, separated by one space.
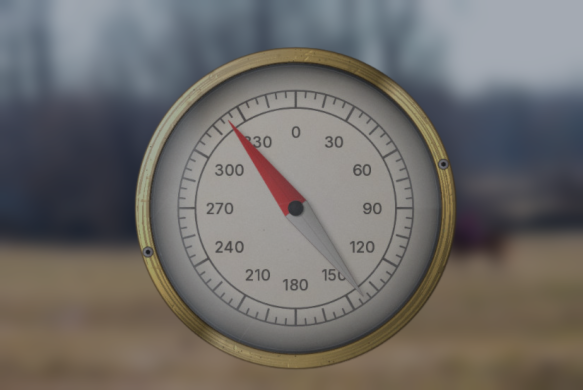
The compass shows 322.5 °
